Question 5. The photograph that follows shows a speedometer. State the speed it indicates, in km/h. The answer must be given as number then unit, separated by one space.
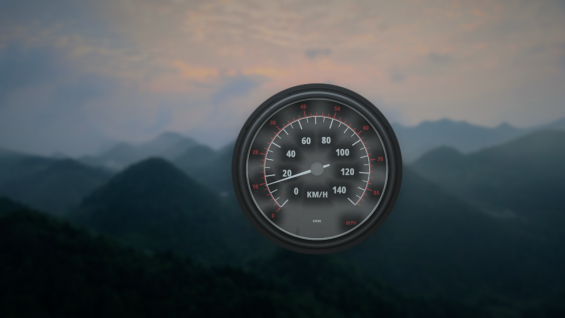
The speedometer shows 15 km/h
